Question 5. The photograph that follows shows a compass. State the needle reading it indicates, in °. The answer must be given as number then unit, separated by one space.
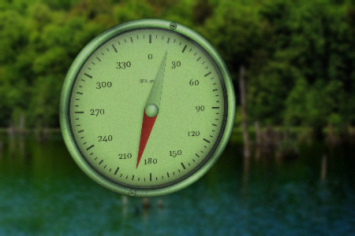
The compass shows 195 °
